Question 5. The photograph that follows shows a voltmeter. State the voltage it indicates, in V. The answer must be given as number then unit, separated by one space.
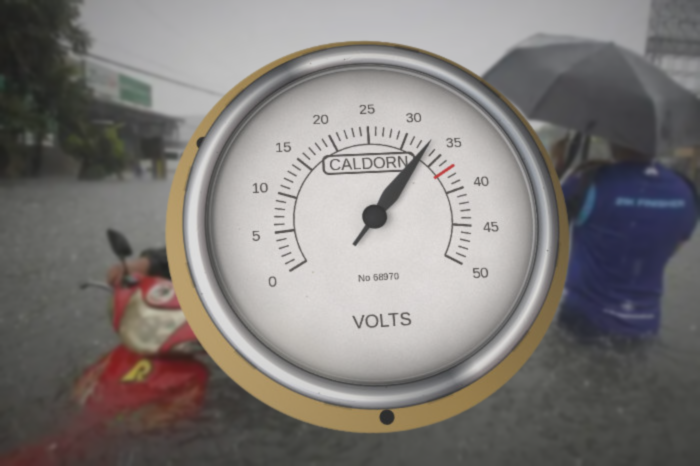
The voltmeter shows 33 V
